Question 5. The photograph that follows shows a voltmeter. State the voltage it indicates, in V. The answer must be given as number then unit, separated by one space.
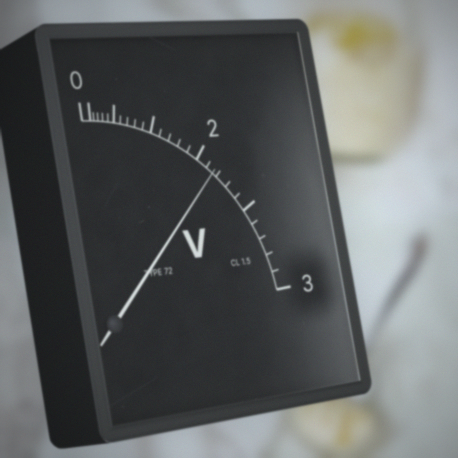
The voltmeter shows 2.15 V
